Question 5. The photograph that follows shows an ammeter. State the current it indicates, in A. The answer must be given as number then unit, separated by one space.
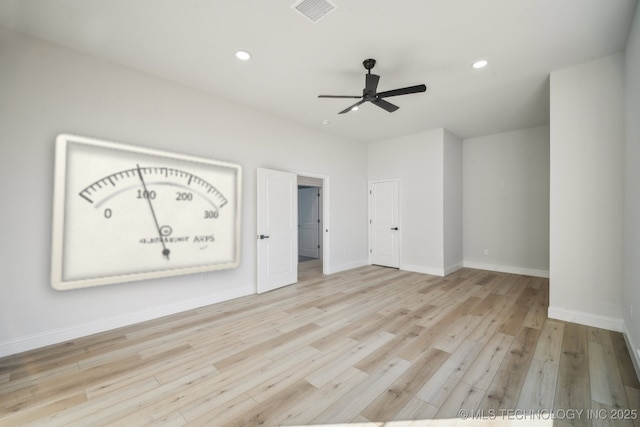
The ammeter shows 100 A
